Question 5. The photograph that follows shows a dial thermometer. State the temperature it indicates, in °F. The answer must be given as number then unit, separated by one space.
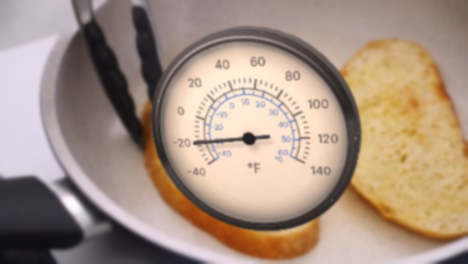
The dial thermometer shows -20 °F
